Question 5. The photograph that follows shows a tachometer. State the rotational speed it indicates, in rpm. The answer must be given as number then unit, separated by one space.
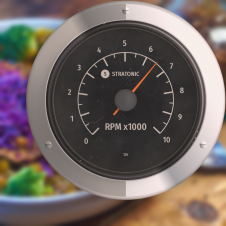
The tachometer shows 6500 rpm
